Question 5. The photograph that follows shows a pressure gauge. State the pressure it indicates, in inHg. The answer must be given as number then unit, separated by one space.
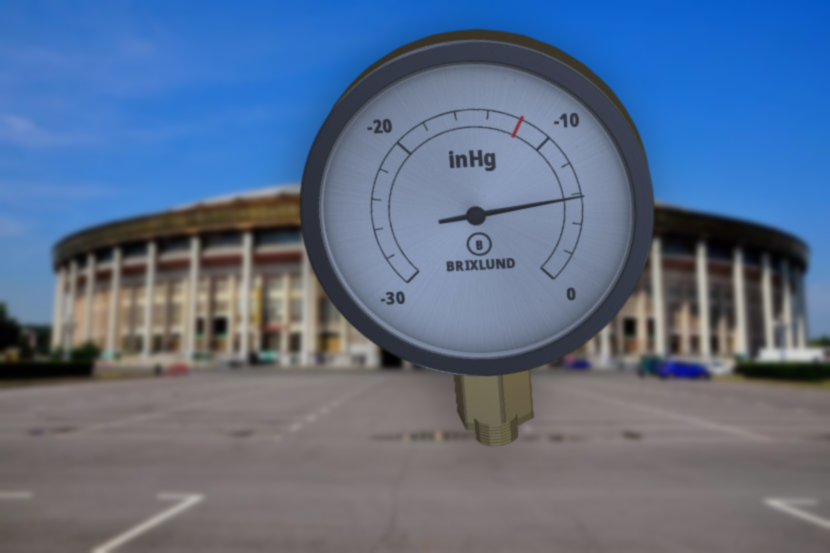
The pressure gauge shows -6 inHg
